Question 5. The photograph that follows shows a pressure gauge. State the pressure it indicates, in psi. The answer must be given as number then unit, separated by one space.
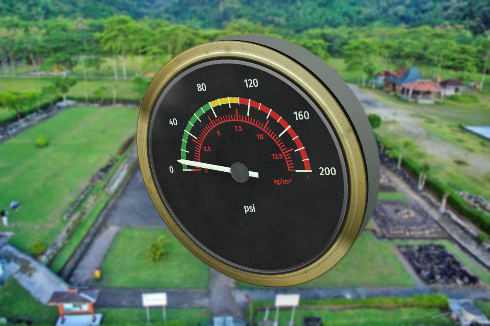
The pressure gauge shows 10 psi
